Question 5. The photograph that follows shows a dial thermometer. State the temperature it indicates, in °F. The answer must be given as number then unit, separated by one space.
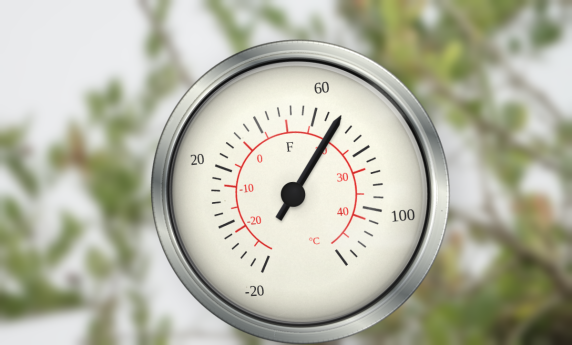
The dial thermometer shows 68 °F
